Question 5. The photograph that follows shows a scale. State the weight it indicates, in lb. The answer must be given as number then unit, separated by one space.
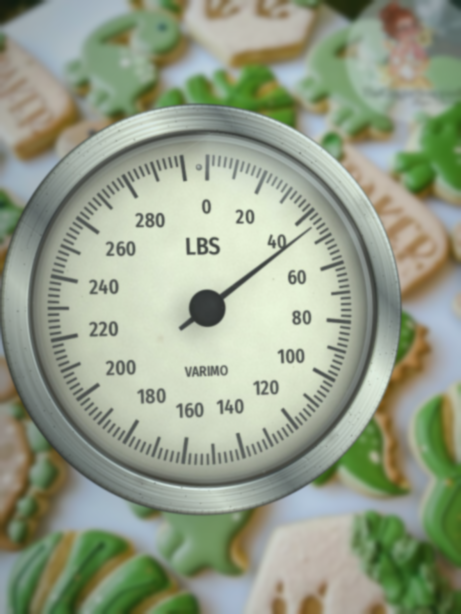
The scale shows 44 lb
